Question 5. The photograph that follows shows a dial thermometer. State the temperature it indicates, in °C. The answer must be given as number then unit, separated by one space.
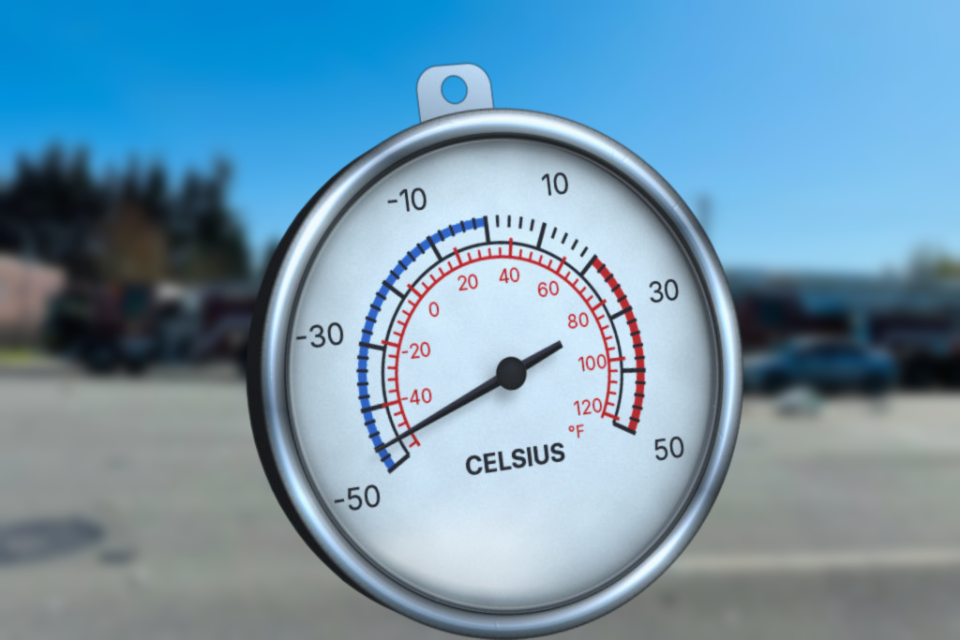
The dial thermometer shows -46 °C
